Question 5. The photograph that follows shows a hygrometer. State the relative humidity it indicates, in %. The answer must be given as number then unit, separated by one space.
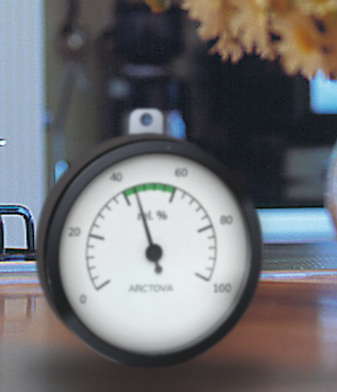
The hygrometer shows 44 %
